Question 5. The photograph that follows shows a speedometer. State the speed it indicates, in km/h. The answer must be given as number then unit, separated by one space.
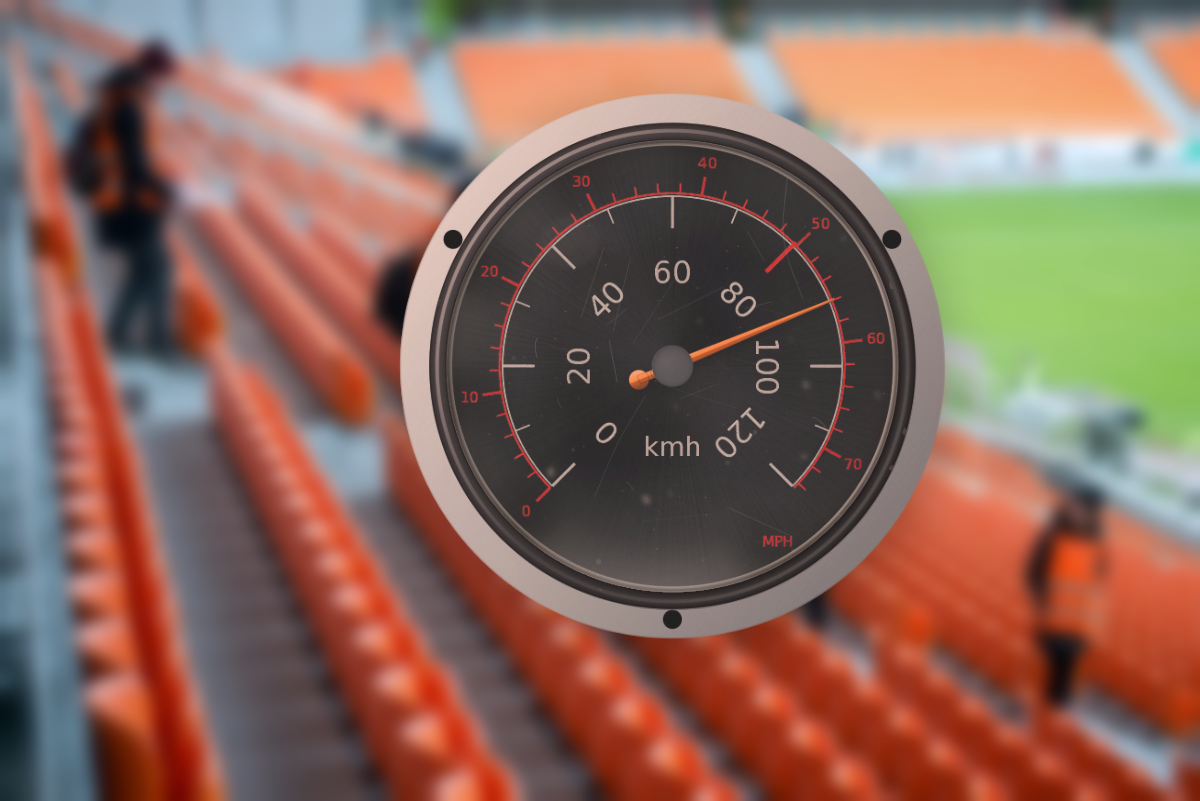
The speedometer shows 90 km/h
